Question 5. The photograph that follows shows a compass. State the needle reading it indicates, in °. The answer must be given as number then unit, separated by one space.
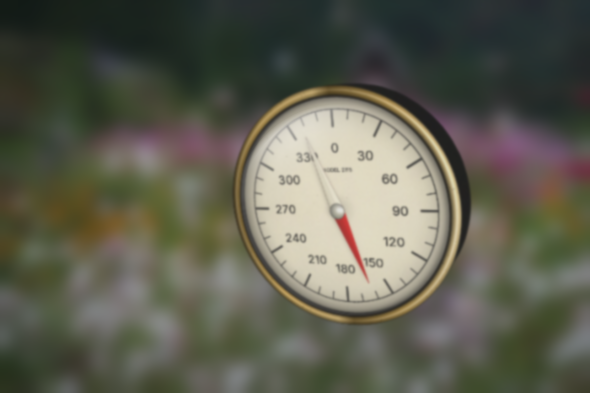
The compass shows 160 °
